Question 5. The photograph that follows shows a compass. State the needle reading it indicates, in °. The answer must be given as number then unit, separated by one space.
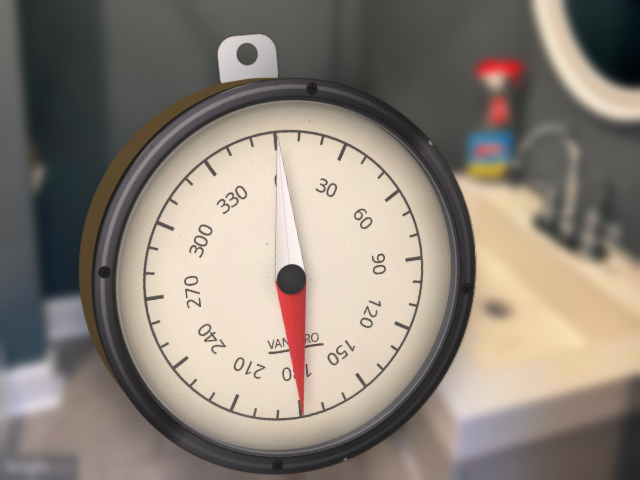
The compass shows 180 °
